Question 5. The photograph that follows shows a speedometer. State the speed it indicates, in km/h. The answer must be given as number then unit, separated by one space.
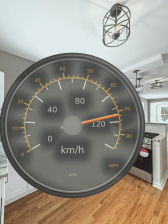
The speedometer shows 115 km/h
